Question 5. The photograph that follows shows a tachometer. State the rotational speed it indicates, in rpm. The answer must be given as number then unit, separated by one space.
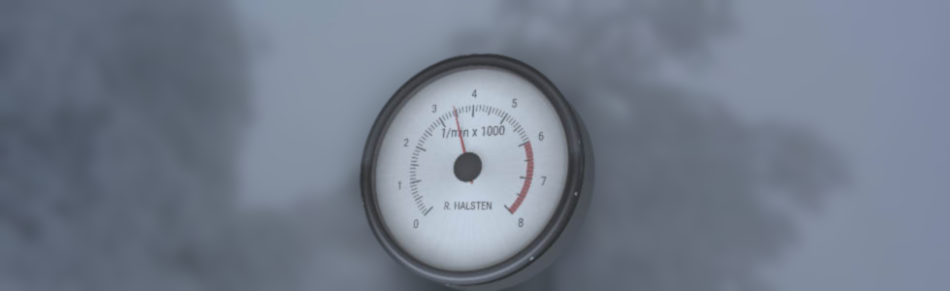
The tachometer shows 3500 rpm
